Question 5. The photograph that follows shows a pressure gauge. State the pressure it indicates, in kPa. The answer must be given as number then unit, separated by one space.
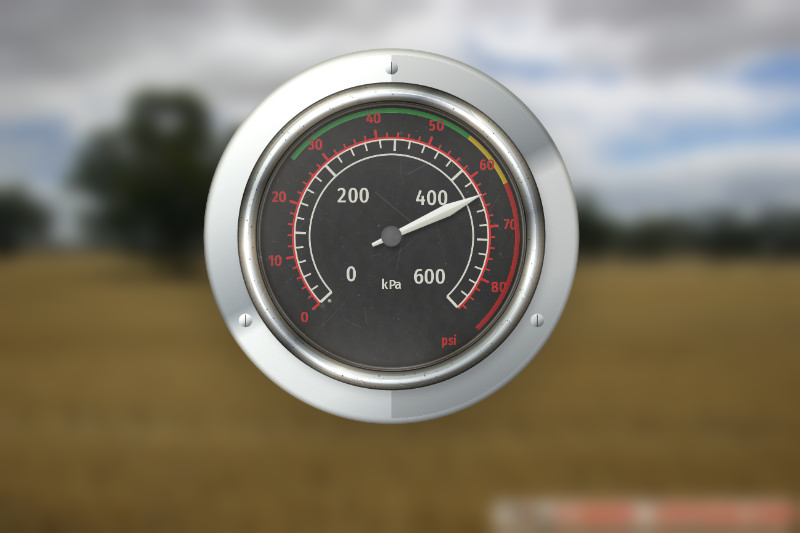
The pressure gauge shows 440 kPa
